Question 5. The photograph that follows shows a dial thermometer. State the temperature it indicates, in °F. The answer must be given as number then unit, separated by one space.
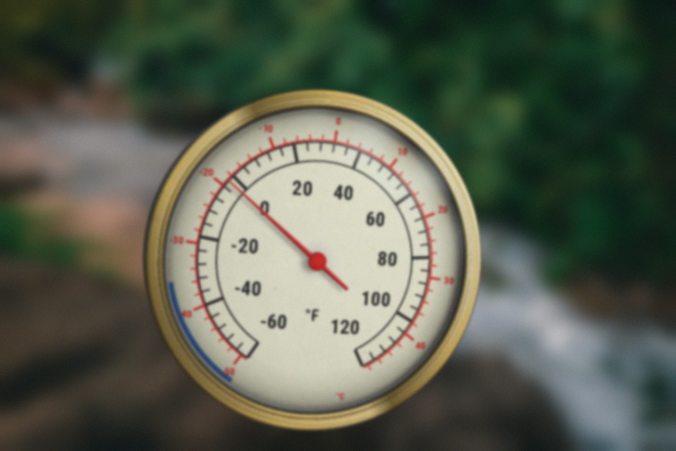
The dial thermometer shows -2 °F
